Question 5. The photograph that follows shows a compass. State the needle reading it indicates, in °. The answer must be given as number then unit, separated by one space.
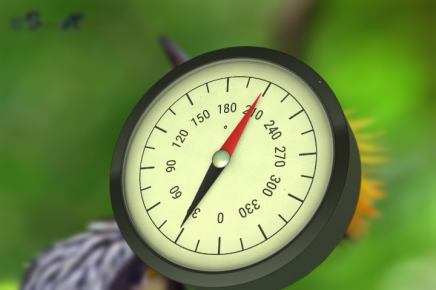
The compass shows 210 °
